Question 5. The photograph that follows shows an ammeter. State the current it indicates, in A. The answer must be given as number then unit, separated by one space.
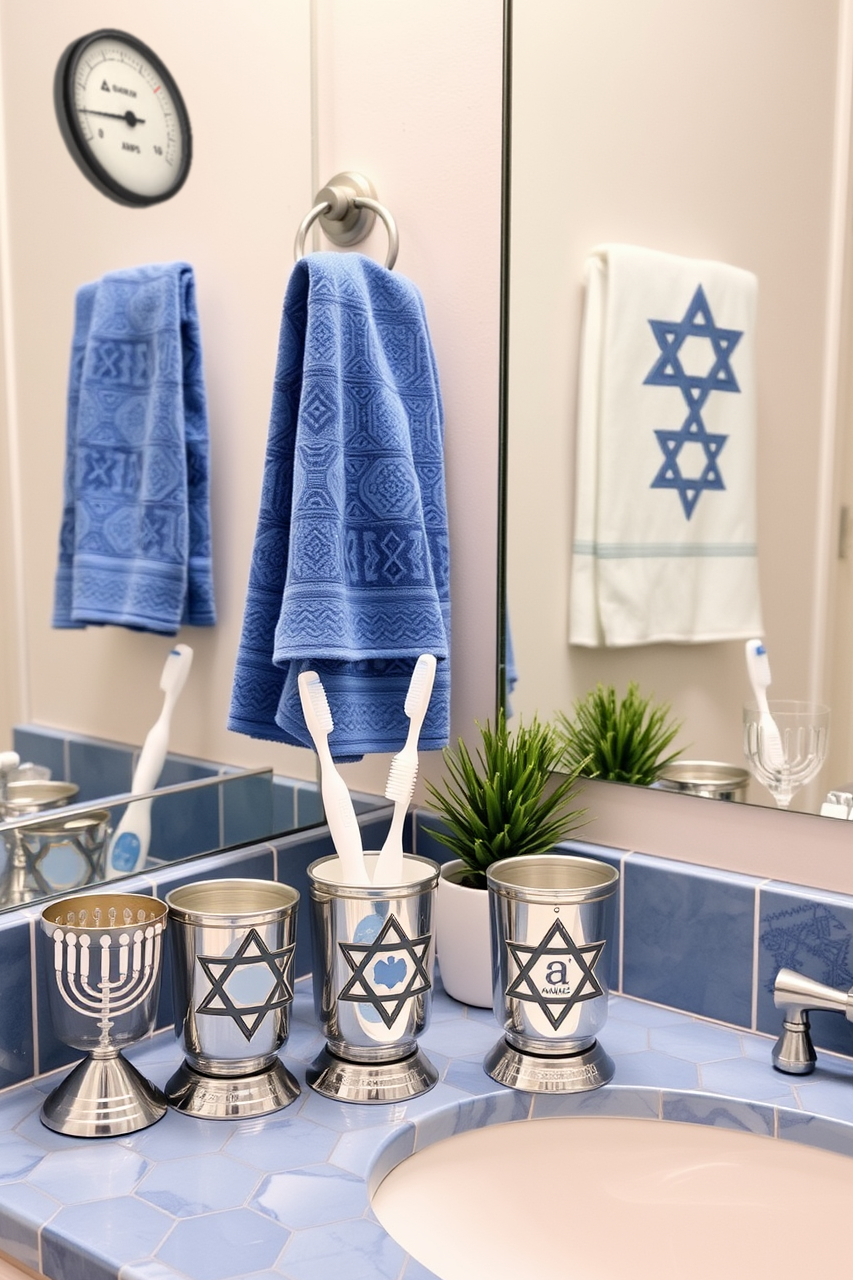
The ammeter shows 1 A
